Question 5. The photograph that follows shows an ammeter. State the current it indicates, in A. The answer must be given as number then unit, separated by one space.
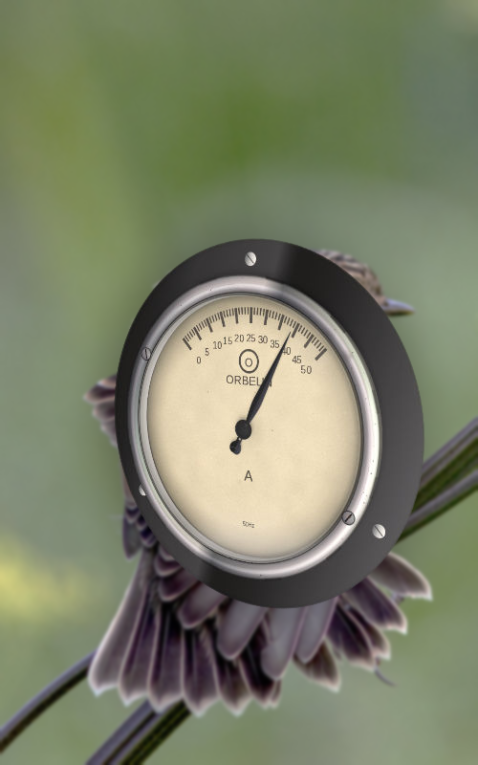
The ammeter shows 40 A
